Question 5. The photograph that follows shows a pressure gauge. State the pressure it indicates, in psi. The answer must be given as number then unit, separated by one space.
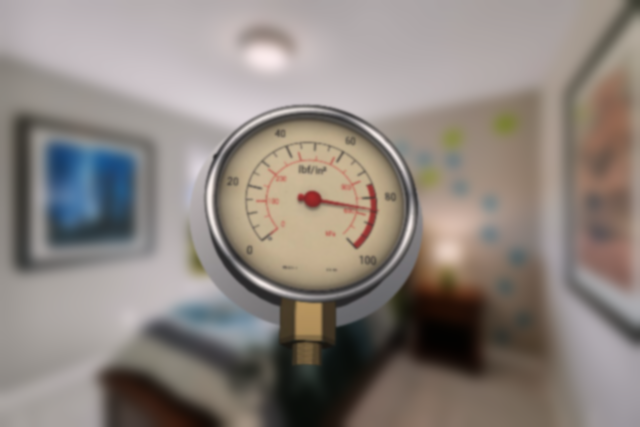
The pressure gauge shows 85 psi
